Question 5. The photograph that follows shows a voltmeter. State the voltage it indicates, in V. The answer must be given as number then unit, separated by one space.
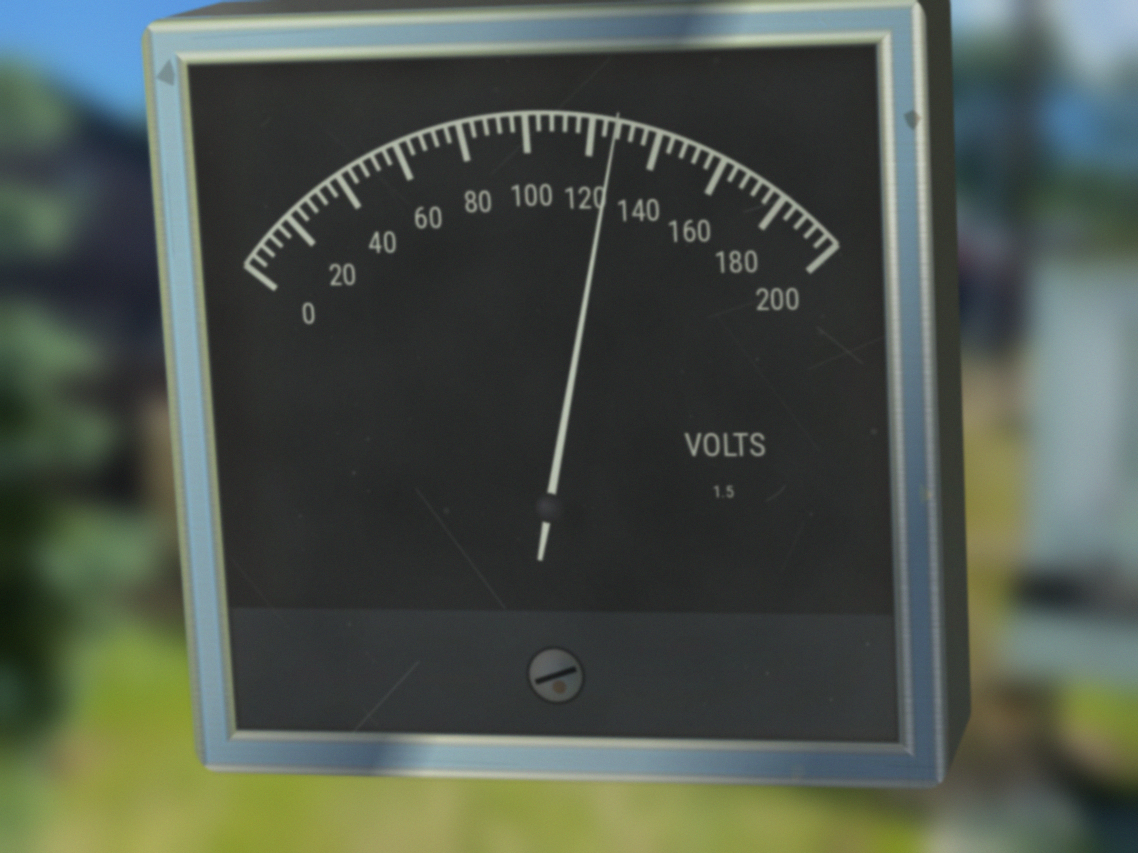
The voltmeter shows 128 V
